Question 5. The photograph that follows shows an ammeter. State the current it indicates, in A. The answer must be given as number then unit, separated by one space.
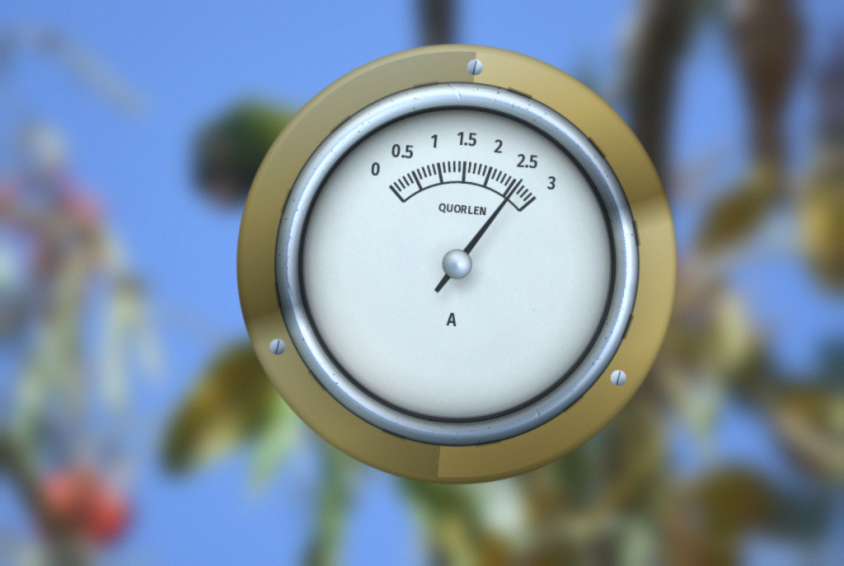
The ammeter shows 2.6 A
